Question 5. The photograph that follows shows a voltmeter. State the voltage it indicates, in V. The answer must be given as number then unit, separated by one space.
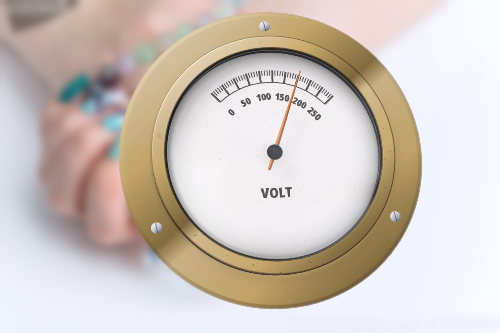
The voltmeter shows 175 V
